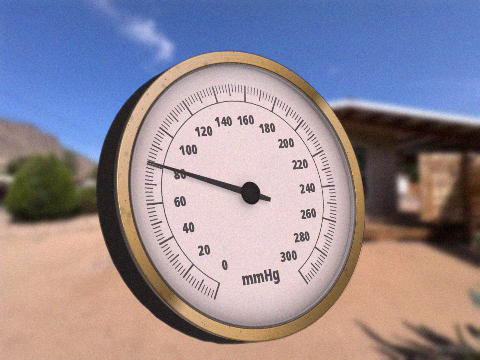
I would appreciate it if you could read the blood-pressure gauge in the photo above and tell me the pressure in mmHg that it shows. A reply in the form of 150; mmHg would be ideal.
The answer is 80; mmHg
